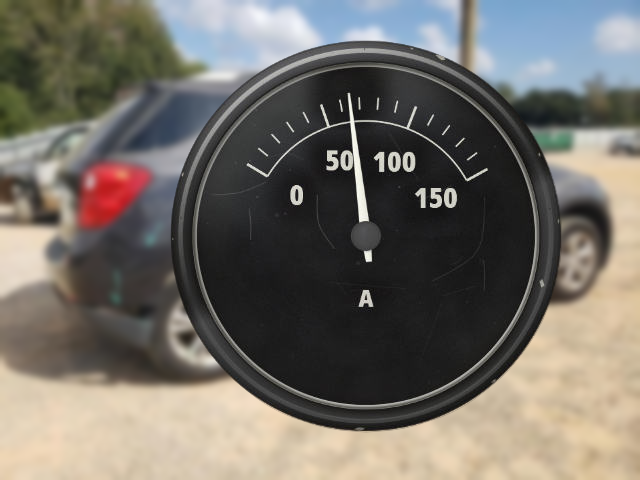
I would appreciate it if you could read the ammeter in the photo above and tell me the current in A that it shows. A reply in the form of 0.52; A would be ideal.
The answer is 65; A
